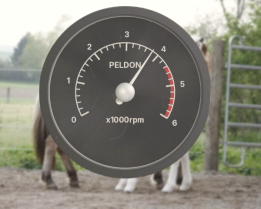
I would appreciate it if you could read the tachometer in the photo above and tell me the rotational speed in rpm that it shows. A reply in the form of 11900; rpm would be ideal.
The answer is 3800; rpm
